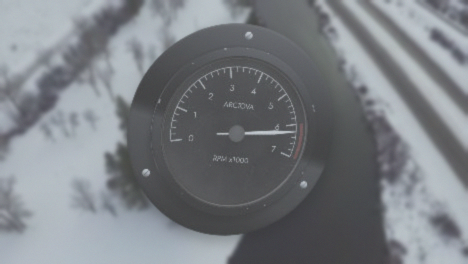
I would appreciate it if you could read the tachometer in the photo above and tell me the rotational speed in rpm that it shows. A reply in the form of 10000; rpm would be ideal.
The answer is 6200; rpm
